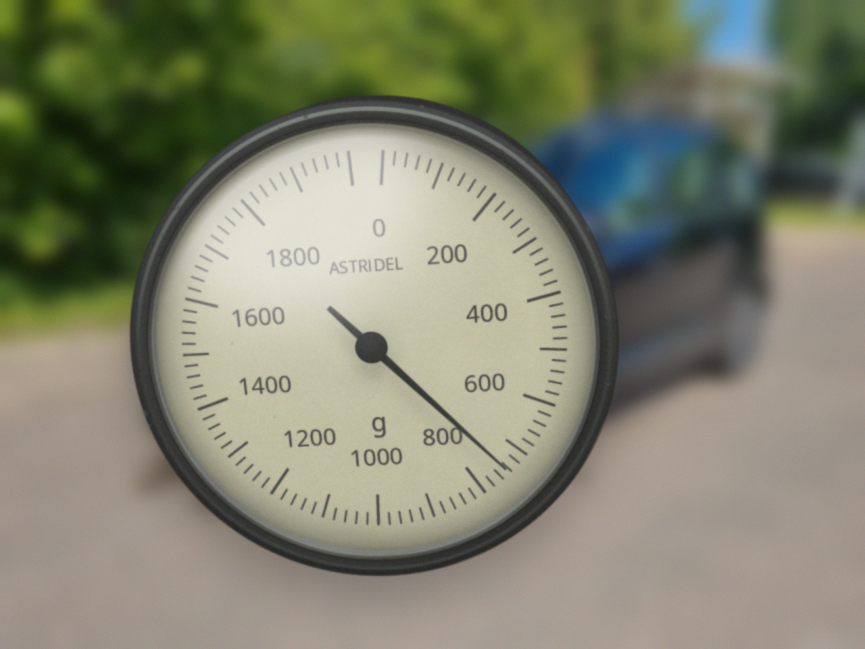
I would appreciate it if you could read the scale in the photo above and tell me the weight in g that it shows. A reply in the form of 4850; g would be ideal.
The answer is 740; g
